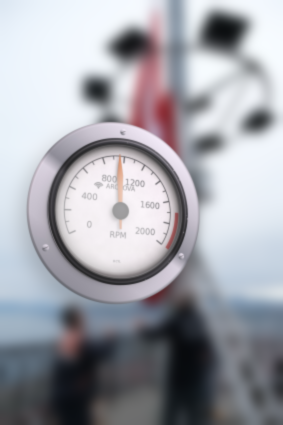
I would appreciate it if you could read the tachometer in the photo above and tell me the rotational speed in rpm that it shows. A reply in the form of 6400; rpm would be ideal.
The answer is 950; rpm
